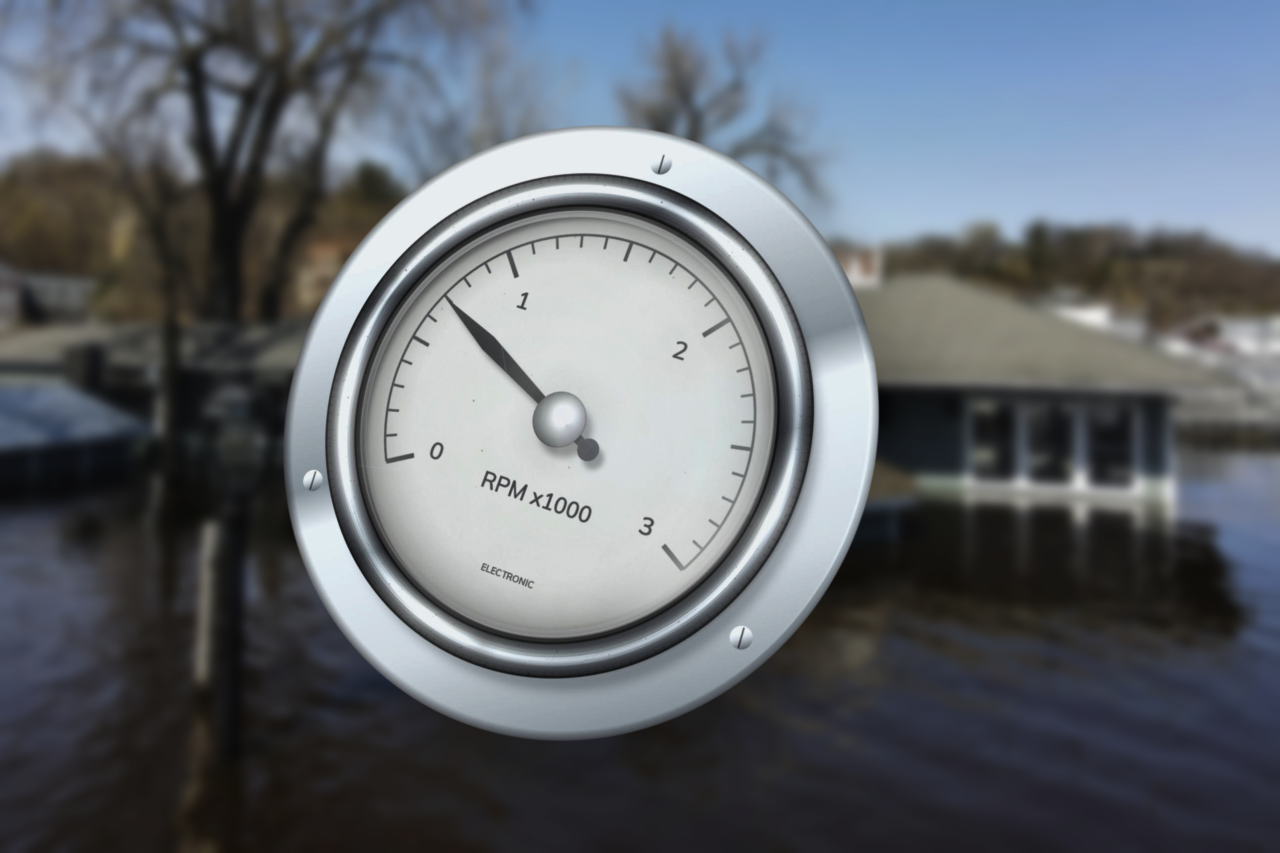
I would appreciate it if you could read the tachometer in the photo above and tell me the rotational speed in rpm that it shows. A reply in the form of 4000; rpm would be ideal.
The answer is 700; rpm
